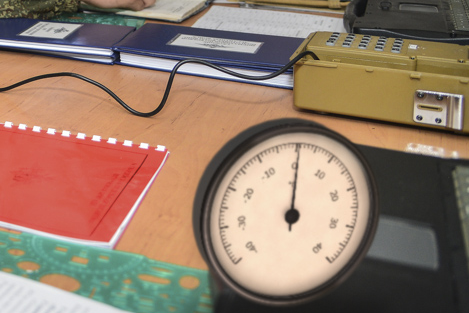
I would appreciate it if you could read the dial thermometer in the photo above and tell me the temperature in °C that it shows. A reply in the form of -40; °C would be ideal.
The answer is 0; °C
